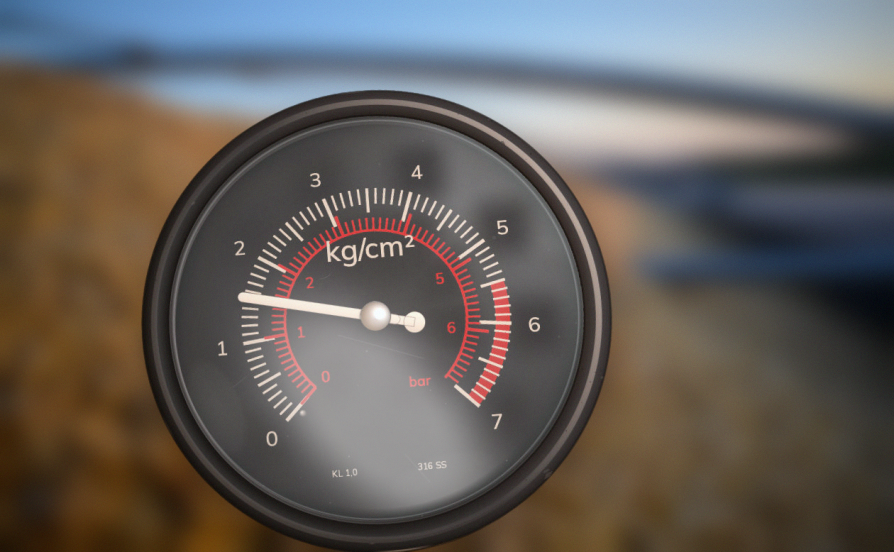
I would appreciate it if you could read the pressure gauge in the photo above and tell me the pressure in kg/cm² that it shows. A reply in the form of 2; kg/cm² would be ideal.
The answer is 1.5; kg/cm²
